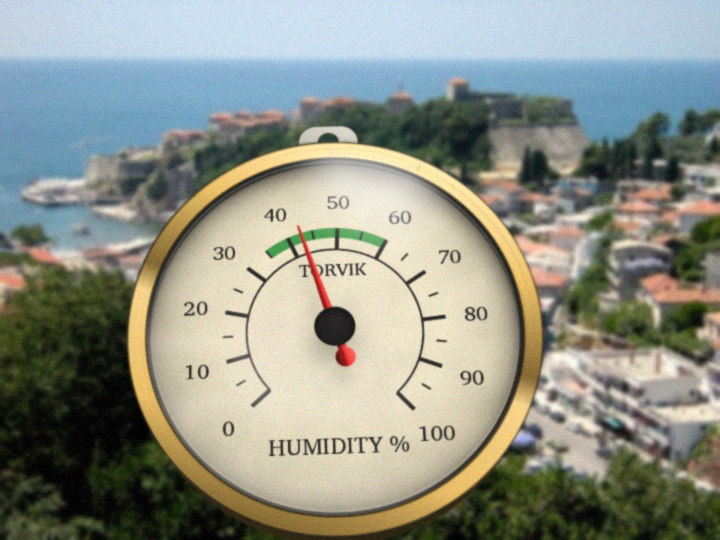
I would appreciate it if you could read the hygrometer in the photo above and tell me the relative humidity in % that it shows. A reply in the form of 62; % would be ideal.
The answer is 42.5; %
